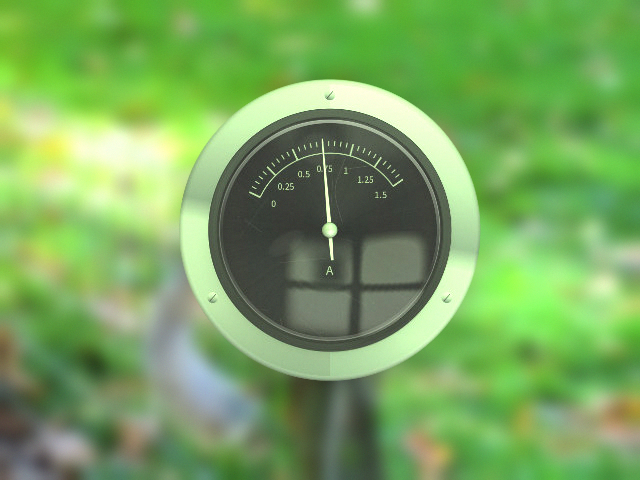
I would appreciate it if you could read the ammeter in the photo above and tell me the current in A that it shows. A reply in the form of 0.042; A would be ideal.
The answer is 0.75; A
